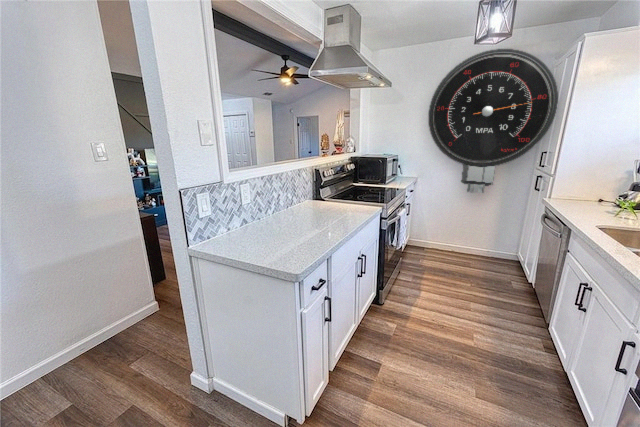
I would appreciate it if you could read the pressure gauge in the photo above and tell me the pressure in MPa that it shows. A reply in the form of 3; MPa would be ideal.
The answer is 8; MPa
